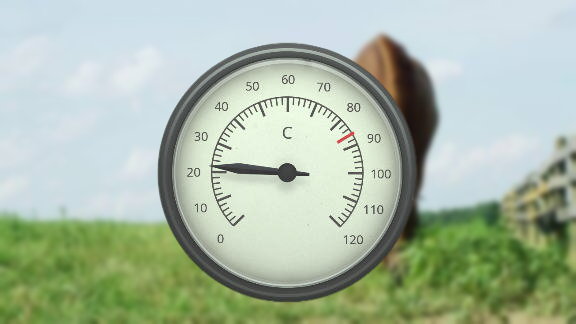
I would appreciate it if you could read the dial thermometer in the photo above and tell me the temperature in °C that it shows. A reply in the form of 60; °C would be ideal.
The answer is 22; °C
